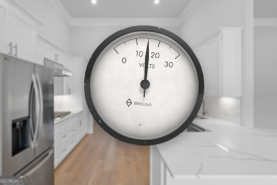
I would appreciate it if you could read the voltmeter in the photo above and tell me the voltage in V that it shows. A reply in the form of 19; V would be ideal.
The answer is 15; V
